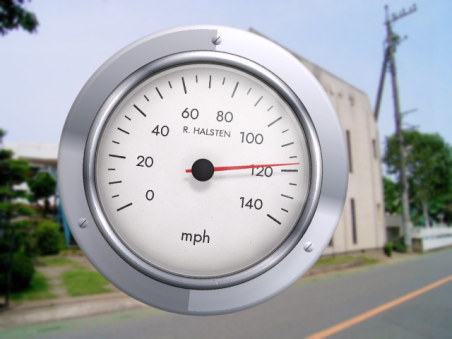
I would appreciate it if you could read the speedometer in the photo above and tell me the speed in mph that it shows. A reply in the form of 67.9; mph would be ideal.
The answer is 117.5; mph
